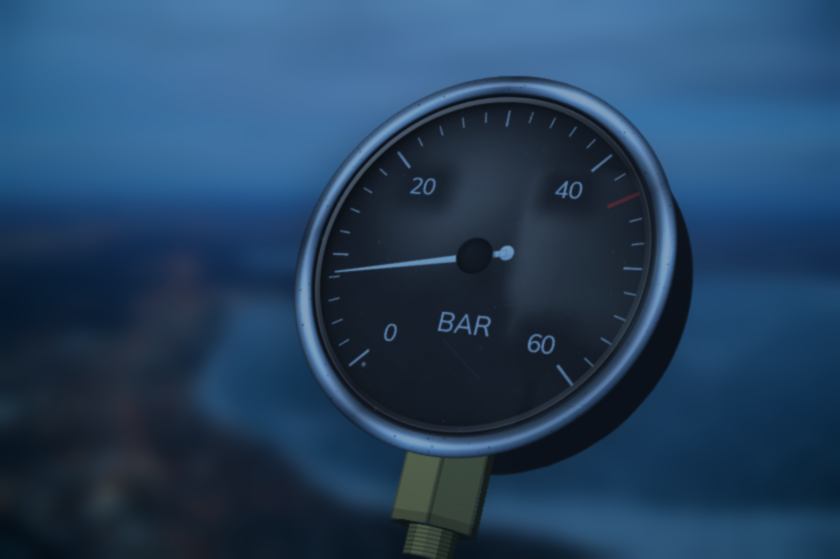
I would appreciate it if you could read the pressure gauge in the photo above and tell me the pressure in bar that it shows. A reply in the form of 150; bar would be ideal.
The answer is 8; bar
